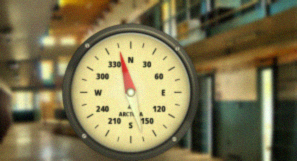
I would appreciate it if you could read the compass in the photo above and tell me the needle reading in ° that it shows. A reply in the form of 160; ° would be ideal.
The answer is 345; °
